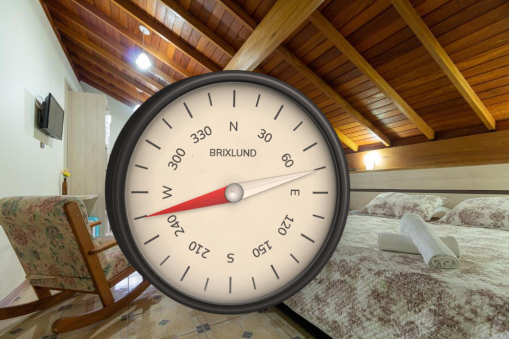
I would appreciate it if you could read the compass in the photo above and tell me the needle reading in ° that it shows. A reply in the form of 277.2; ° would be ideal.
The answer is 255; °
